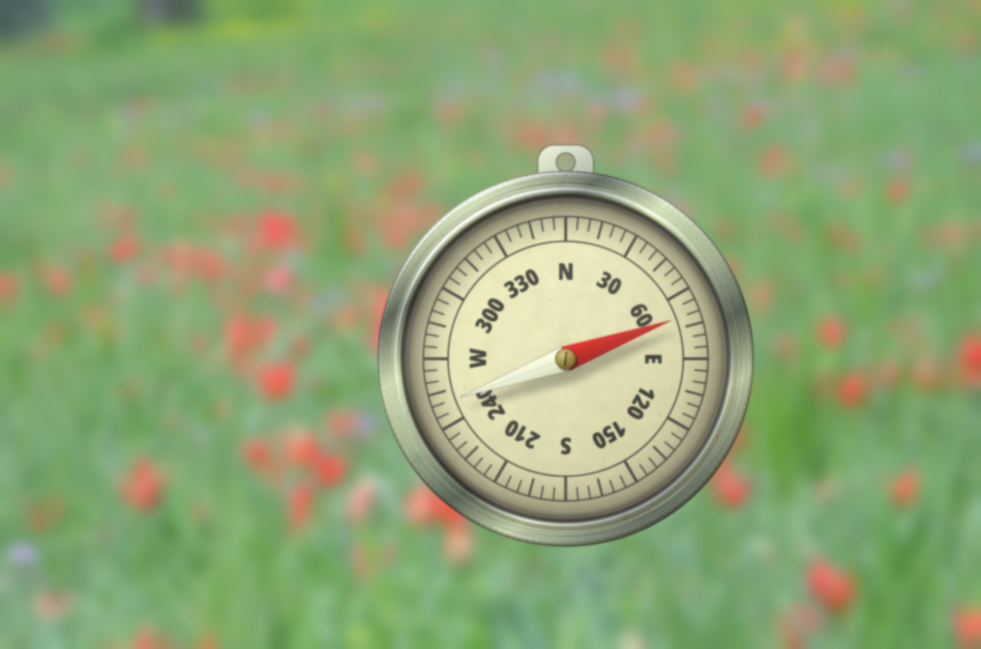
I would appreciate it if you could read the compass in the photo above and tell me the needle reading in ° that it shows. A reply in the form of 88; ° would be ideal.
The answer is 70; °
